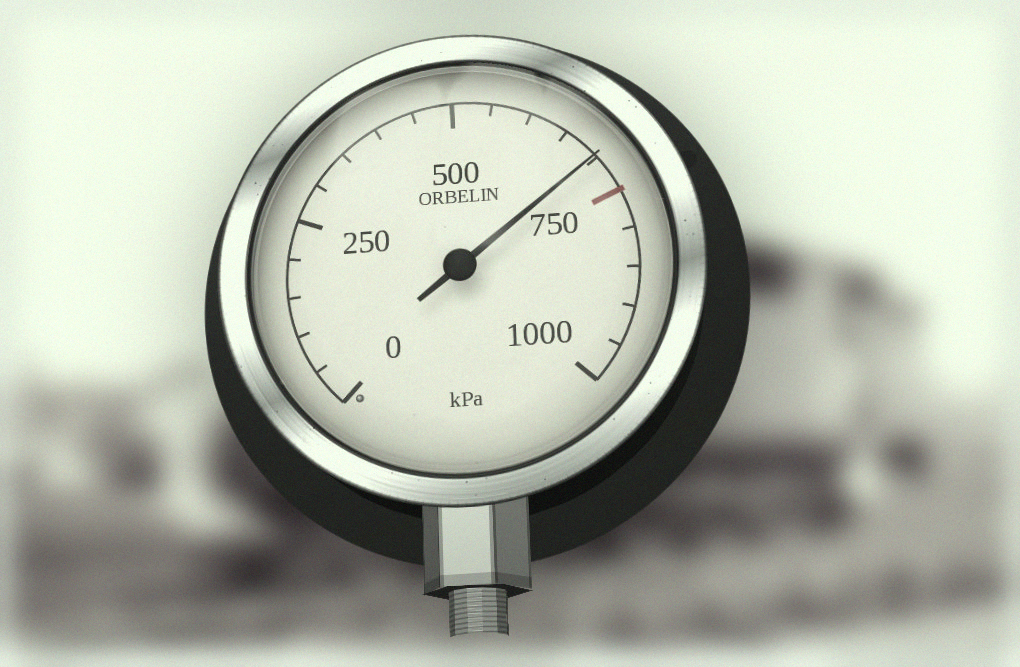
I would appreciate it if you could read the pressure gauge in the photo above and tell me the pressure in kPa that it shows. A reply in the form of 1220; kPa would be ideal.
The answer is 700; kPa
